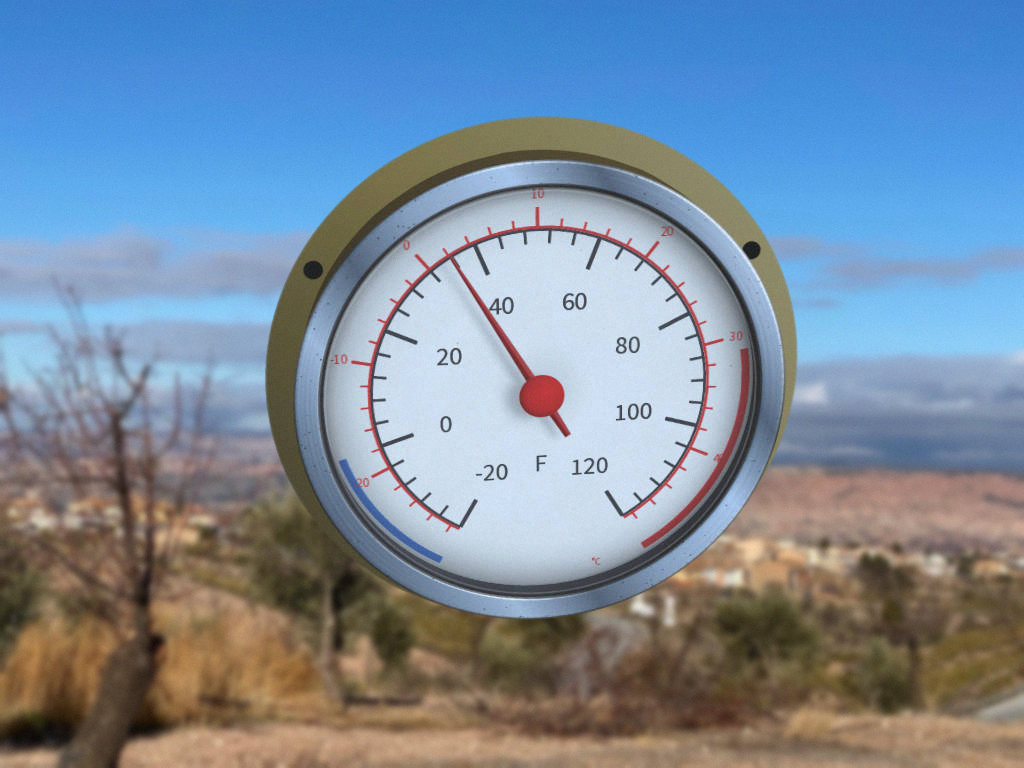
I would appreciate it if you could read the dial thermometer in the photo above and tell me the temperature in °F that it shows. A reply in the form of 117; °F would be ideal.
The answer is 36; °F
